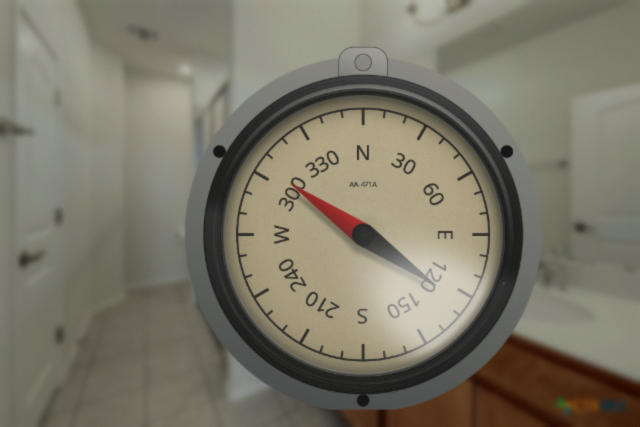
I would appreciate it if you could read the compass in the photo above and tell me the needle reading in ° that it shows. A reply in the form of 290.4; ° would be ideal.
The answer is 305; °
